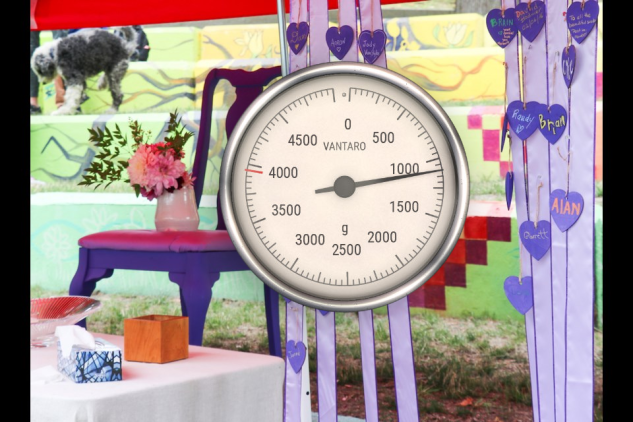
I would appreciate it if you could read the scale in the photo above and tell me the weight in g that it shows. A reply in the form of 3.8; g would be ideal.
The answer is 1100; g
